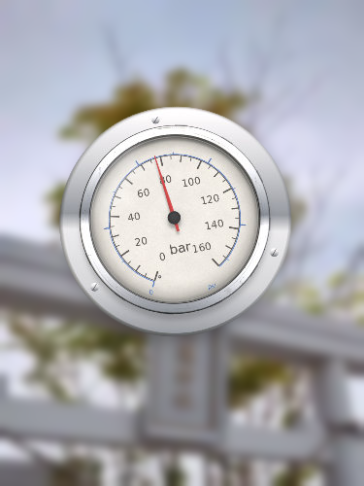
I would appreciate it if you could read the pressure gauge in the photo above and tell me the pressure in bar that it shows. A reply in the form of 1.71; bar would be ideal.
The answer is 77.5; bar
